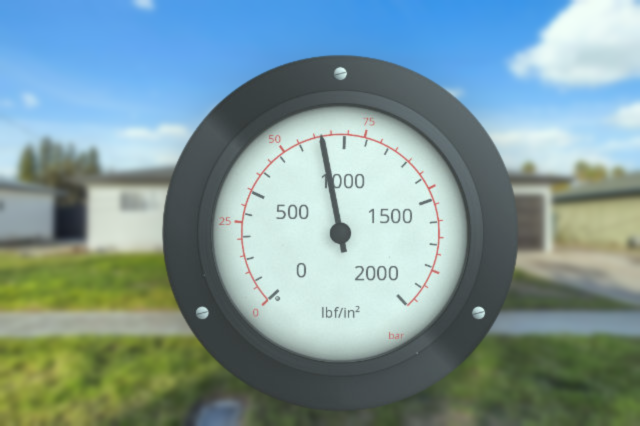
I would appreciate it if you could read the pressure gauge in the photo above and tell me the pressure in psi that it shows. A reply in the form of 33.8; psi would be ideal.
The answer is 900; psi
